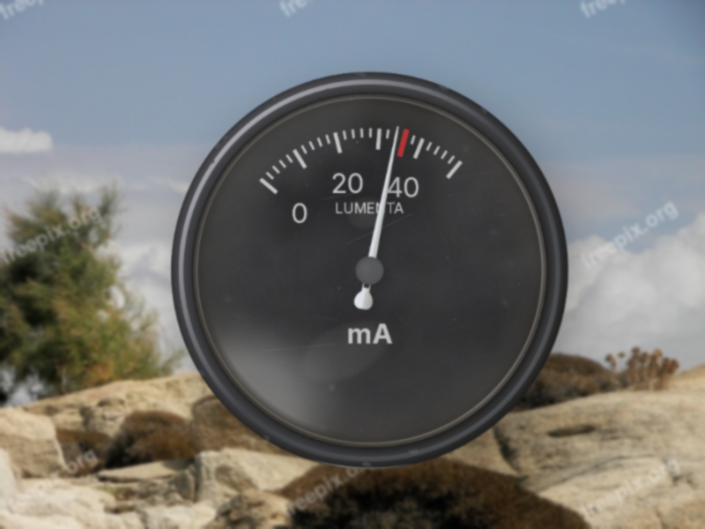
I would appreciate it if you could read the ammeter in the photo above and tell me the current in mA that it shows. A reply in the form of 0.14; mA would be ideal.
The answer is 34; mA
